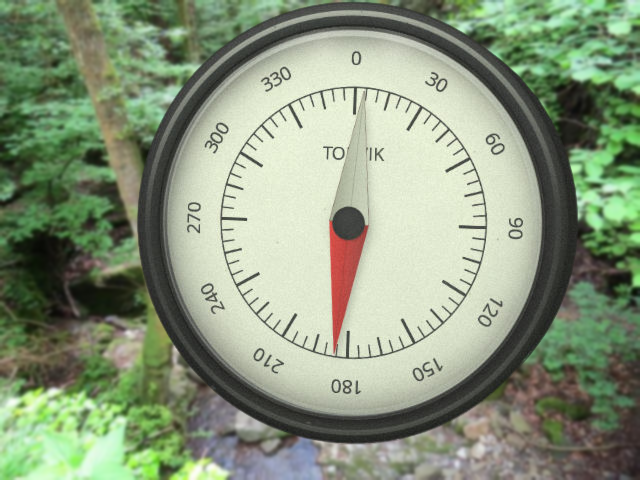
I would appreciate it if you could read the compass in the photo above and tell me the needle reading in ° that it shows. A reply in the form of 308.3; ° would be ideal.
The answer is 185; °
